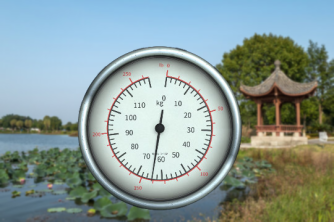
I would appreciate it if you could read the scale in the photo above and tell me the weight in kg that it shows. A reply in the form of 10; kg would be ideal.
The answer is 64; kg
